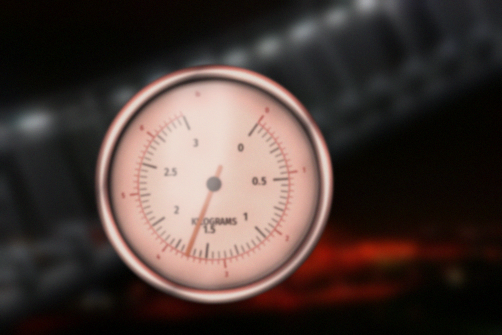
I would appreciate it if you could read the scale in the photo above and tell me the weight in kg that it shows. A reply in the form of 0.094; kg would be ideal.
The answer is 1.65; kg
